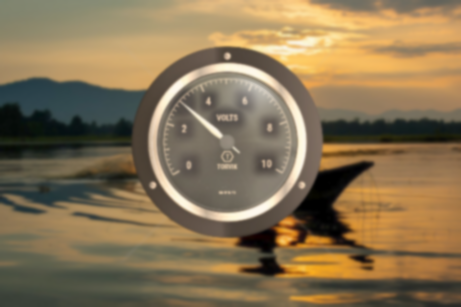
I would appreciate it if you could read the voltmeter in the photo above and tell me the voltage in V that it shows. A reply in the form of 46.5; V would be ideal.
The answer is 3; V
